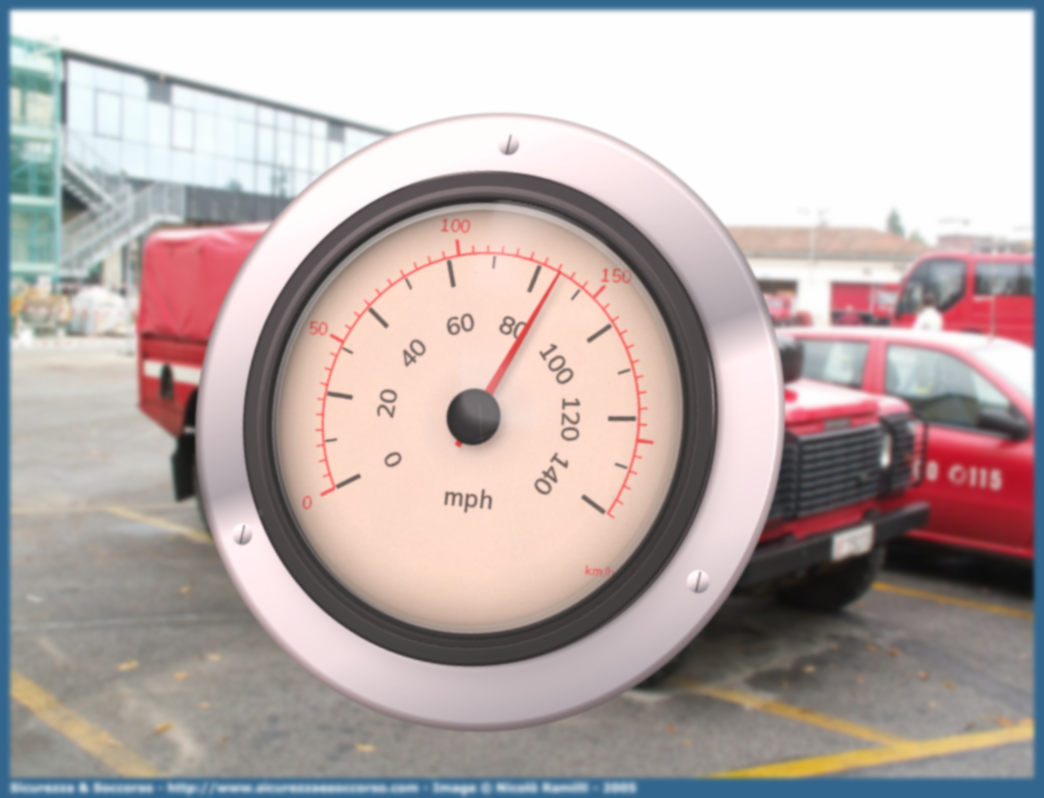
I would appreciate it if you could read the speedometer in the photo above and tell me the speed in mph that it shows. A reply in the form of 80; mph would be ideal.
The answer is 85; mph
